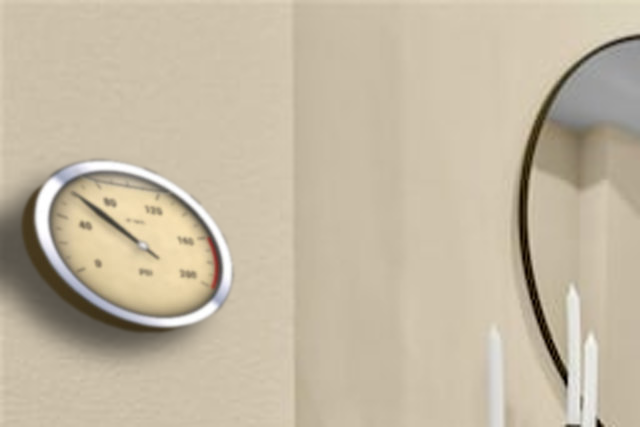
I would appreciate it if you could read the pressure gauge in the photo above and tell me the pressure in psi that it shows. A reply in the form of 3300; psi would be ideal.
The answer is 60; psi
